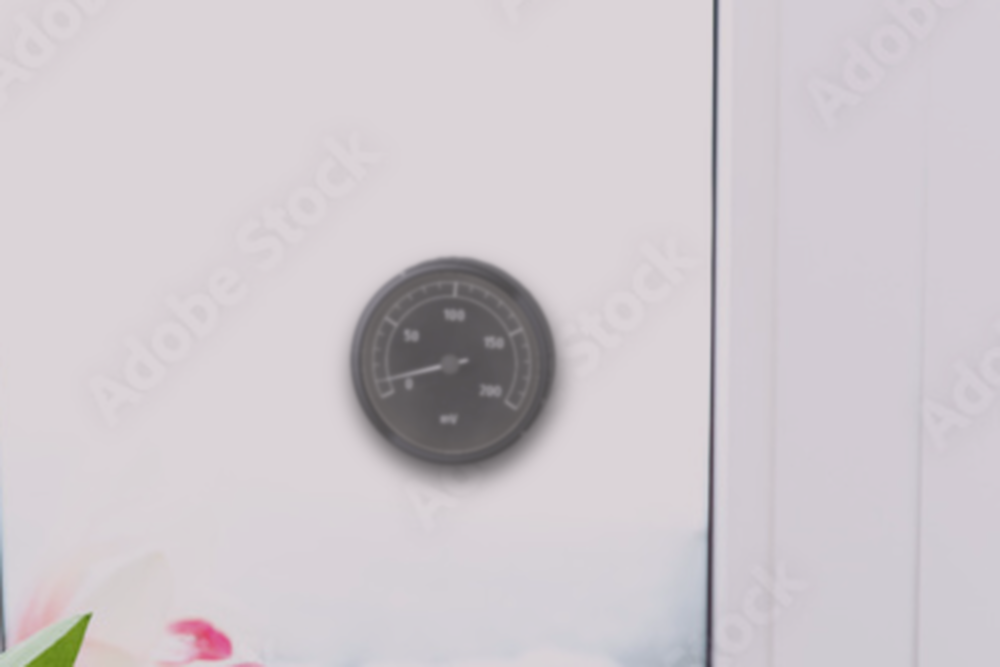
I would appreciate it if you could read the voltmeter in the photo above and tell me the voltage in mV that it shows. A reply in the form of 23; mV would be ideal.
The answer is 10; mV
